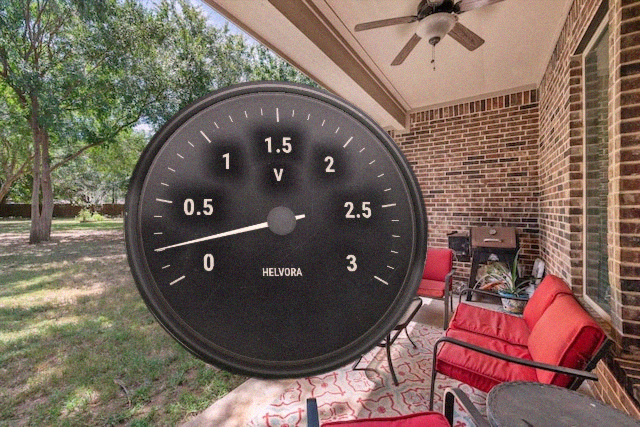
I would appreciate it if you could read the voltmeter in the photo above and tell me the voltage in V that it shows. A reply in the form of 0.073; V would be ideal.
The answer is 0.2; V
